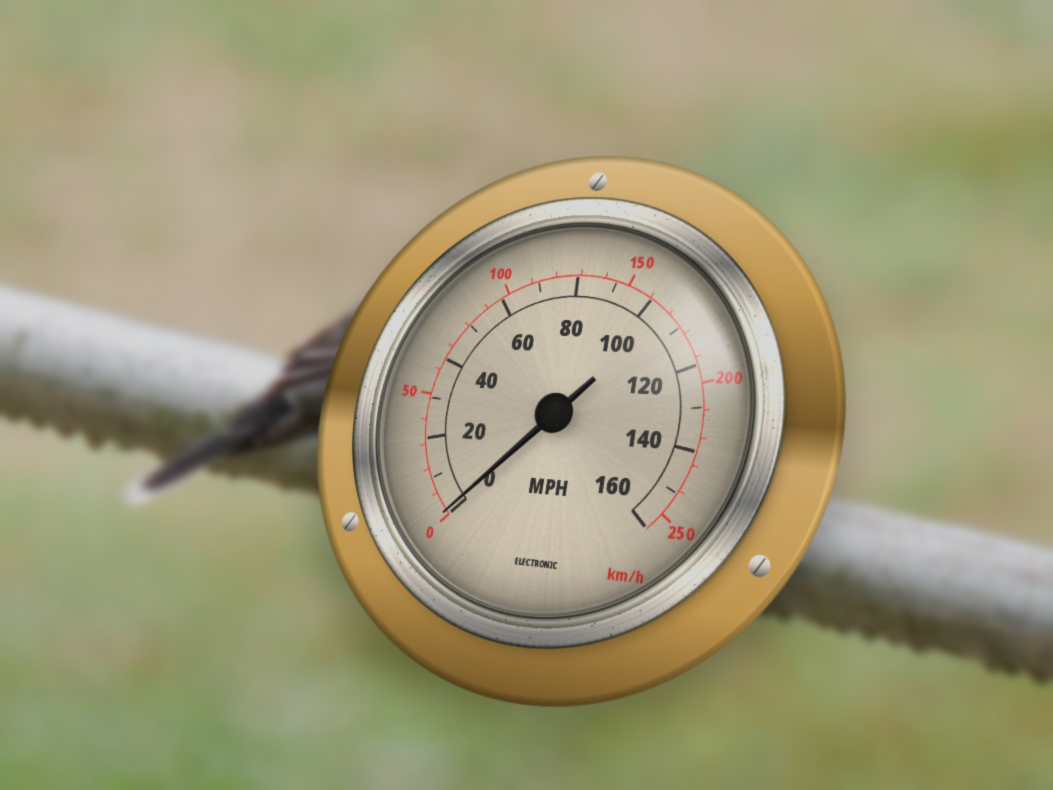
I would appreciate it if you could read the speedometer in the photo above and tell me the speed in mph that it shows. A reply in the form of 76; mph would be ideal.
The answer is 0; mph
